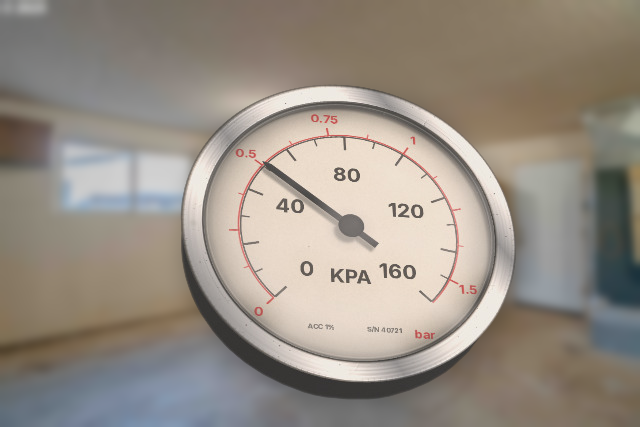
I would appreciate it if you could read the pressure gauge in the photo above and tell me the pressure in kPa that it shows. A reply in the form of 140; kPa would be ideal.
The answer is 50; kPa
